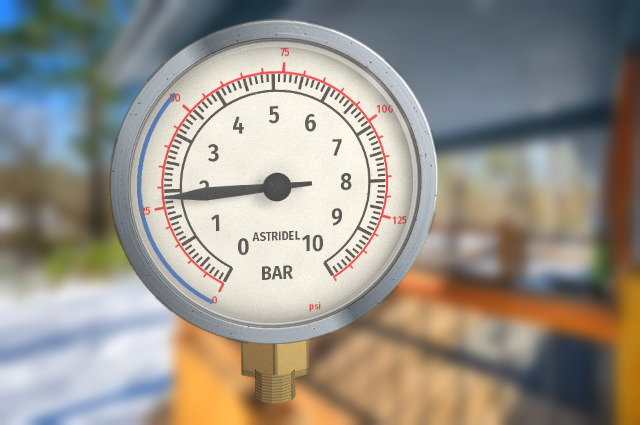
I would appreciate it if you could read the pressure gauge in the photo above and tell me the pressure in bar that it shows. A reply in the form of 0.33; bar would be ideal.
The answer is 1.9; bar
